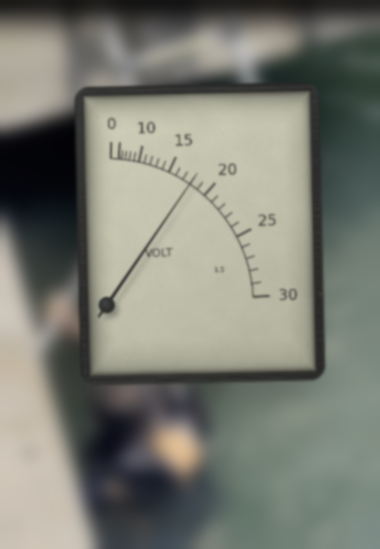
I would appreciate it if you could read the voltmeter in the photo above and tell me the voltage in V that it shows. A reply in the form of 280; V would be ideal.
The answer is 18; V
